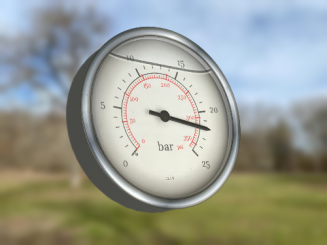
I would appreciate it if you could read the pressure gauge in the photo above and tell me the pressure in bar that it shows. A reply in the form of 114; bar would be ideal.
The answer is 22; bar
